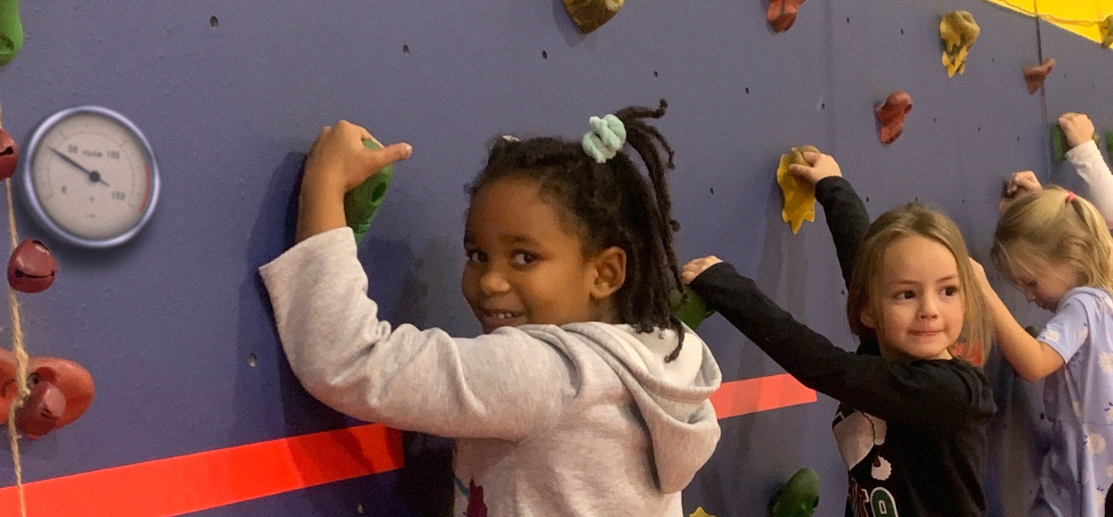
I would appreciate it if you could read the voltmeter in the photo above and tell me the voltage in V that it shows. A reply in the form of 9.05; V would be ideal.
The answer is 35; V
